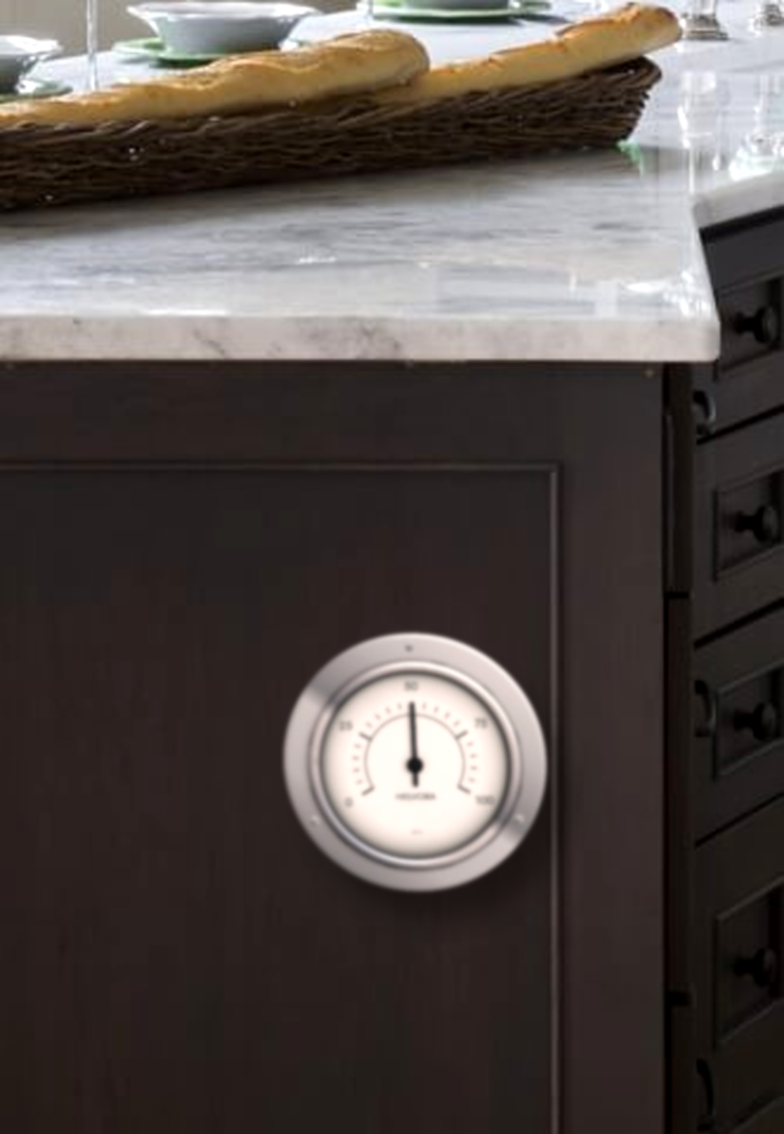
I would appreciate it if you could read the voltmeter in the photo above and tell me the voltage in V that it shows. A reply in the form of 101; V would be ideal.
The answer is 50; V
